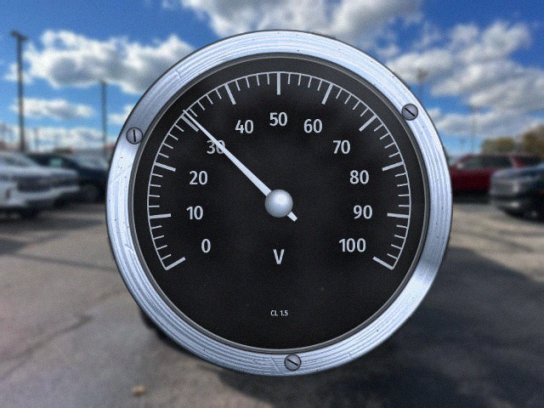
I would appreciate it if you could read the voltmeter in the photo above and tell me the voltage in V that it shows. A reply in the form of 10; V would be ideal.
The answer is 31; V
